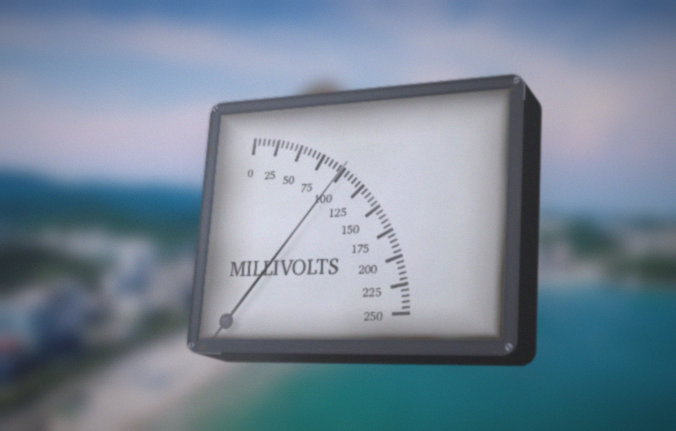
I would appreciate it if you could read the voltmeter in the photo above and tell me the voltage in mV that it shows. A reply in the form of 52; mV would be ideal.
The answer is 100; mV
